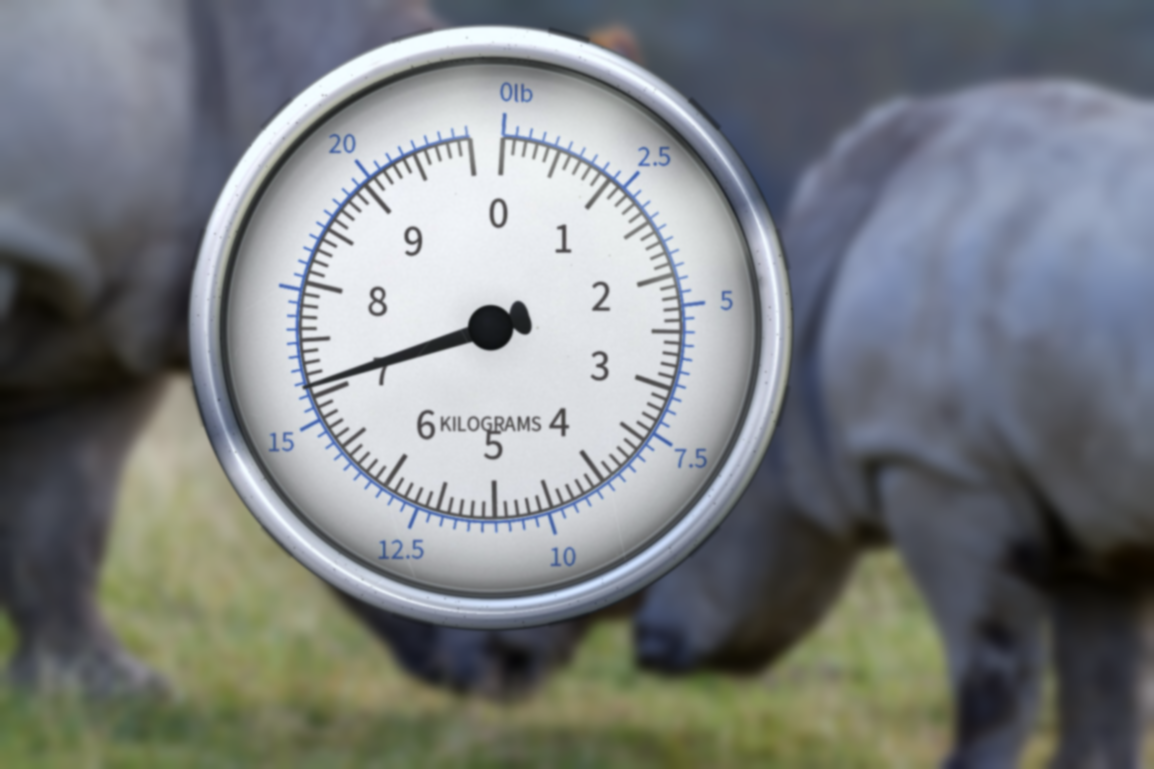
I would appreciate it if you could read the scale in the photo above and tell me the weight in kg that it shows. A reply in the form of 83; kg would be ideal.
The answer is 7.1; kg
